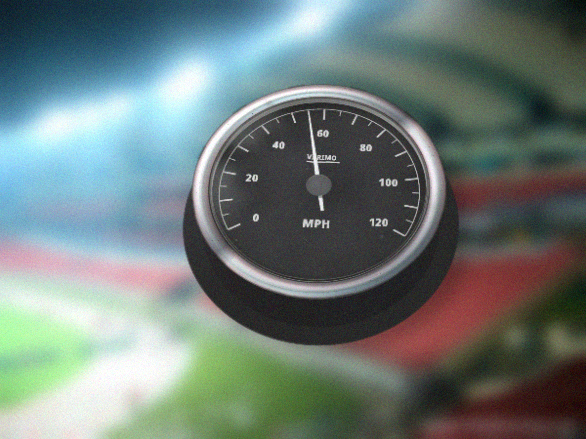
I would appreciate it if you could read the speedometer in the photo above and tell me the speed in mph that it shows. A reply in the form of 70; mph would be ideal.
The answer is 55; mph
